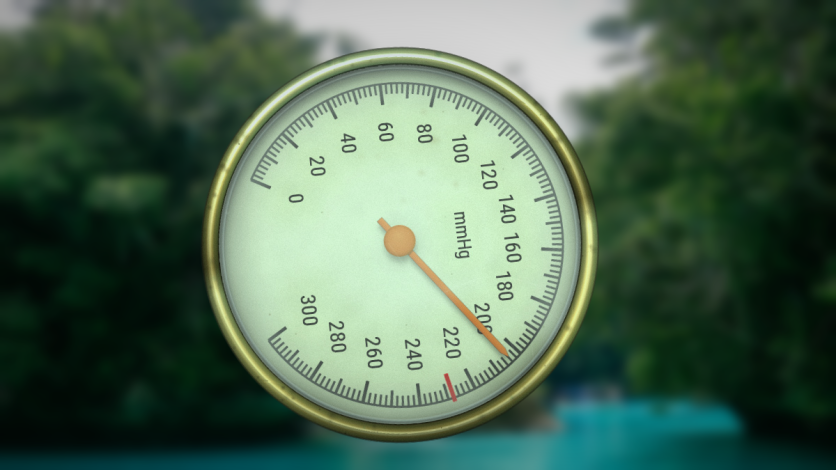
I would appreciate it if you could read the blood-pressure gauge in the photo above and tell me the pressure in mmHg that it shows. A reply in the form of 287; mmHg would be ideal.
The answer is 204; mmHg
